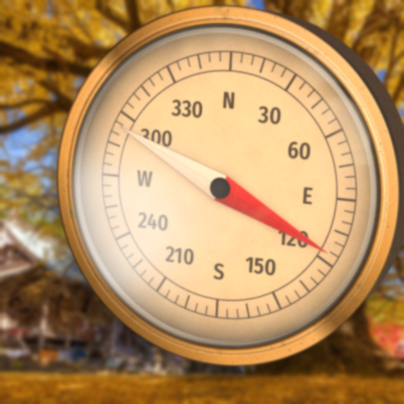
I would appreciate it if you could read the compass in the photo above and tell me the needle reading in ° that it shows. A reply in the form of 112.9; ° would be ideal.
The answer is 115; °
